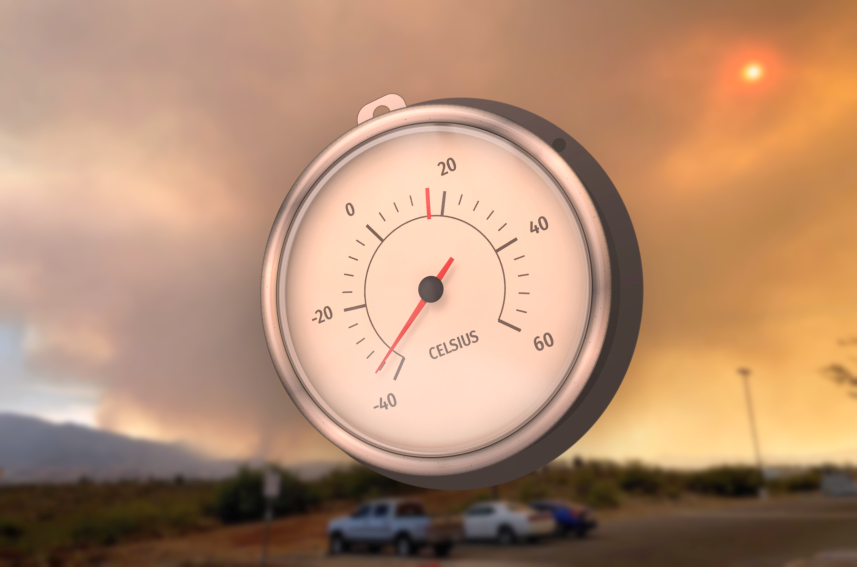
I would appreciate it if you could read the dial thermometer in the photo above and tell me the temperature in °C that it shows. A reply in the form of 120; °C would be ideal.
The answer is -36; °C
